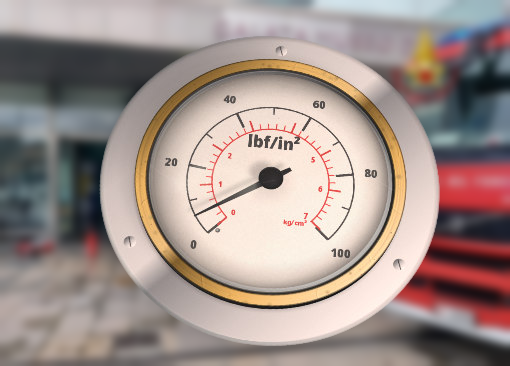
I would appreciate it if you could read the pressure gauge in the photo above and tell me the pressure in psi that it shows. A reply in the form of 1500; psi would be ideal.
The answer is 5; psi
